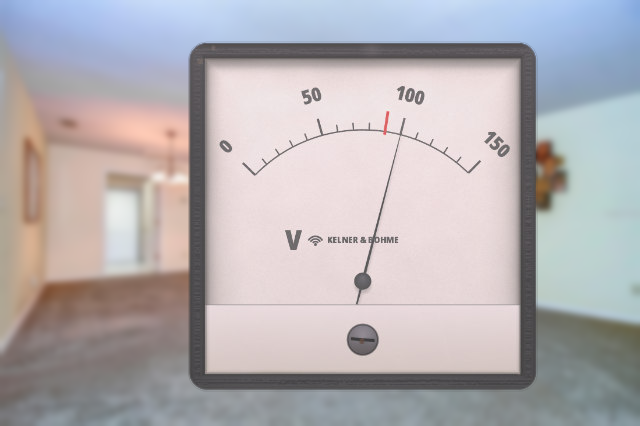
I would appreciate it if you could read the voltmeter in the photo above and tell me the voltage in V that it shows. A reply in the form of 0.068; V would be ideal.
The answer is 100; V
